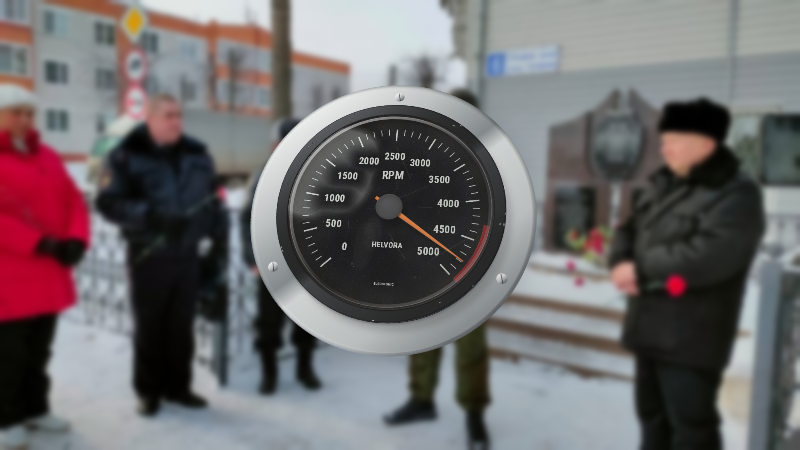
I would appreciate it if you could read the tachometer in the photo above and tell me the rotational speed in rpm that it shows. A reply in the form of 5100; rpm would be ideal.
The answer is 4800; rpm
